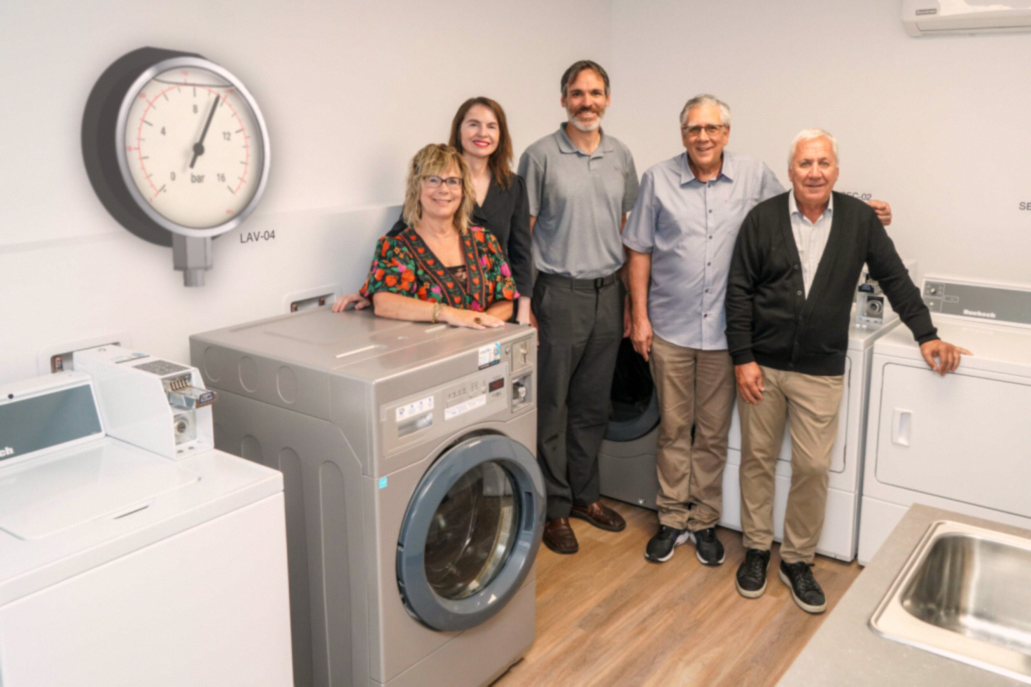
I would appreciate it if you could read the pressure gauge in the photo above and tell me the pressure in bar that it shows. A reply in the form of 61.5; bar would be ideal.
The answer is 9.5; bar
